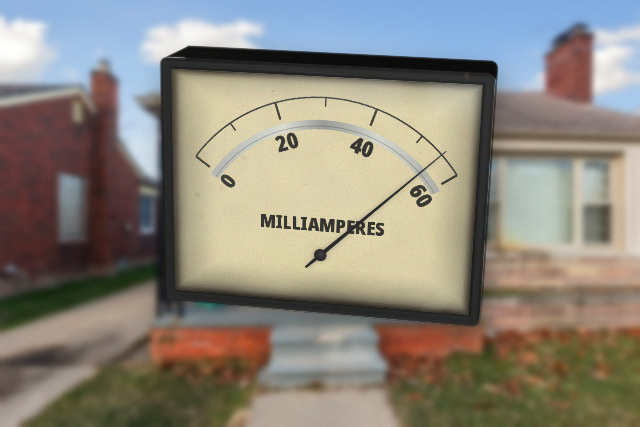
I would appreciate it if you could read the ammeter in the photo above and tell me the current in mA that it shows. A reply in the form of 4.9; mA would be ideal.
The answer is 55; mA
